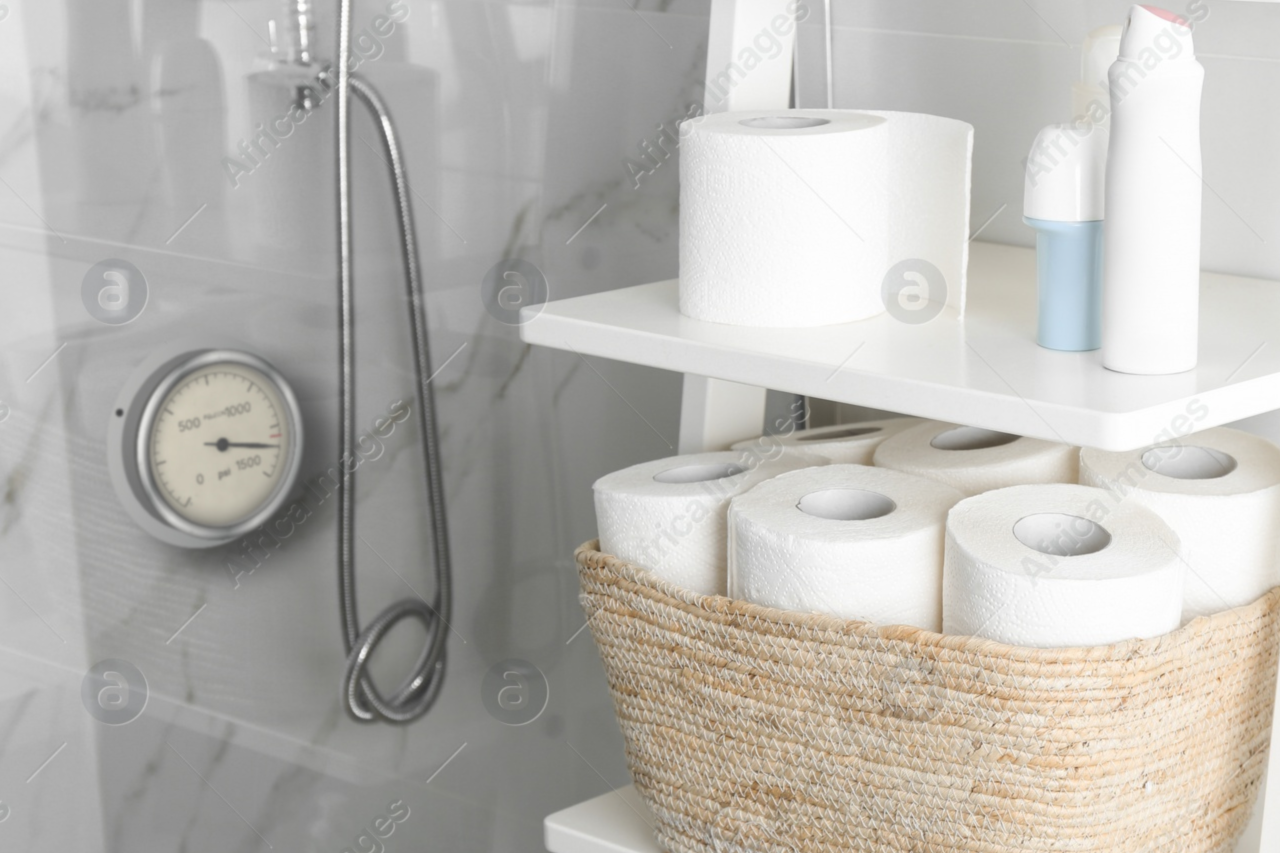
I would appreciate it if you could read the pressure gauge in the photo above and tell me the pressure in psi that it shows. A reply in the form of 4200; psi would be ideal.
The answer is 1350; psi
